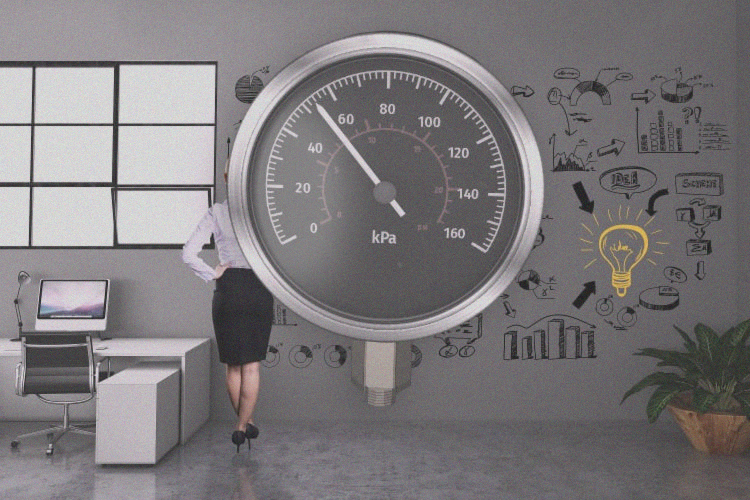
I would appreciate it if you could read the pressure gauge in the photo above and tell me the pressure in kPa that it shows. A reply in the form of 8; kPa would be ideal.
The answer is 54; kPa
